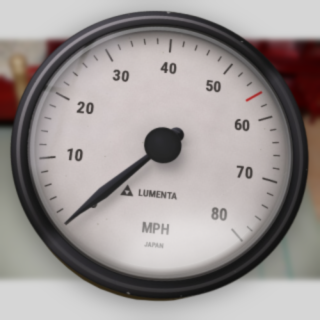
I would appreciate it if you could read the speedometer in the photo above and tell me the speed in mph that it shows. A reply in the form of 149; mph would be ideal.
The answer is 0; mph
